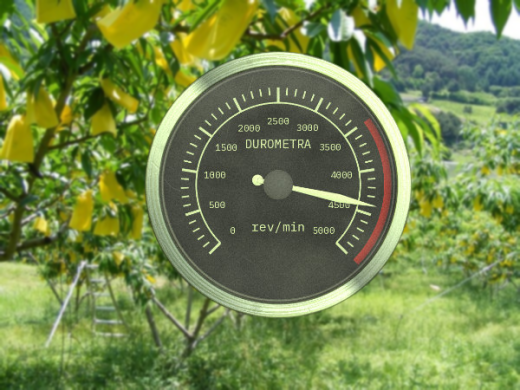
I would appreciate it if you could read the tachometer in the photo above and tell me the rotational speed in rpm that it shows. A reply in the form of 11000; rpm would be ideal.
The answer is 4400; rpm
